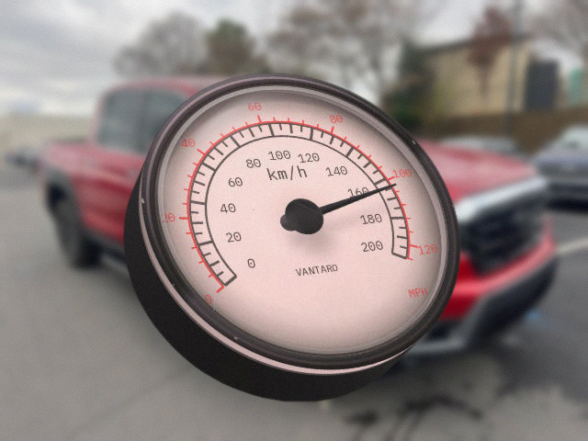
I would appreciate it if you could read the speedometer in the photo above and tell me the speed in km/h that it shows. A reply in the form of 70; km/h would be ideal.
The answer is 165; km/h
